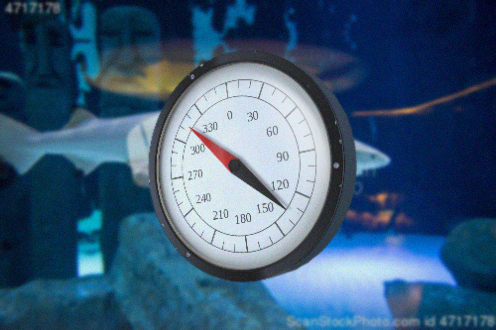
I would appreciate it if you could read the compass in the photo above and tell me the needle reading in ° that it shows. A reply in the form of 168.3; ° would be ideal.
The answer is 315; °
